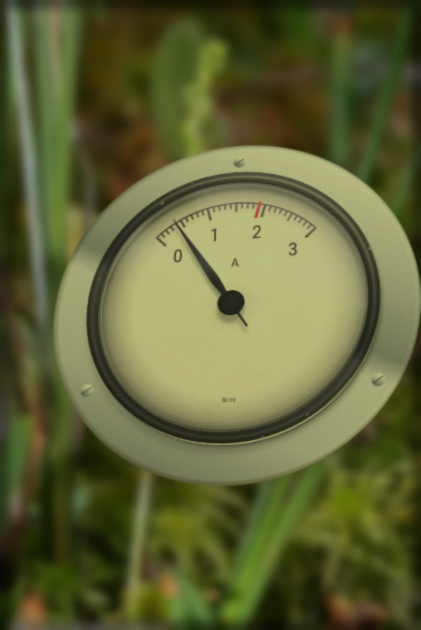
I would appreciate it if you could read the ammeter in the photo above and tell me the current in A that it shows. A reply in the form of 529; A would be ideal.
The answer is 0.4; A
